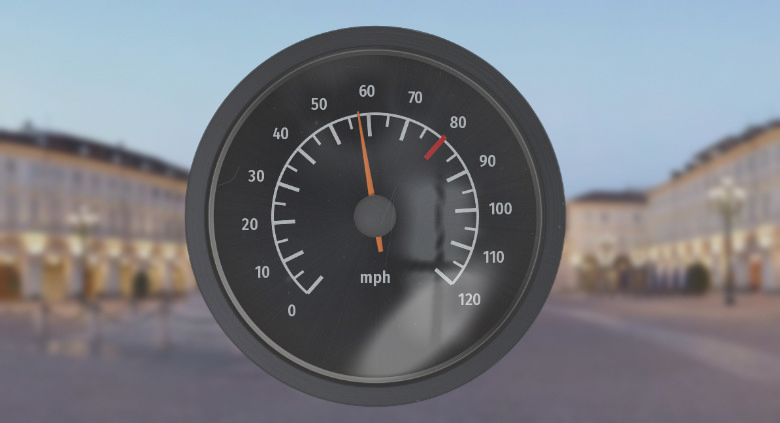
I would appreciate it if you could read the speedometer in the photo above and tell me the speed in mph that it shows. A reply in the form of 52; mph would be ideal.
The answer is 57.5; mph
